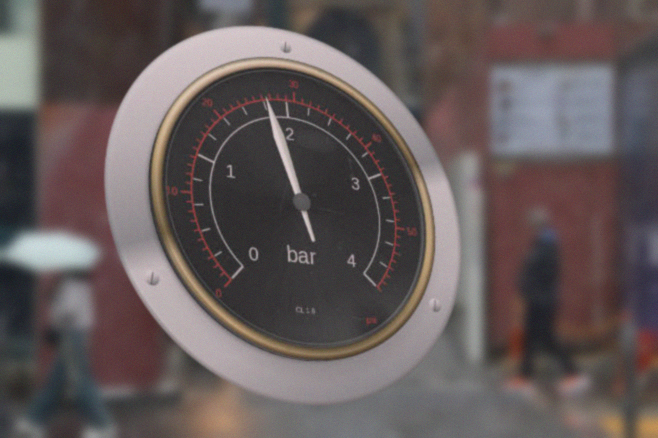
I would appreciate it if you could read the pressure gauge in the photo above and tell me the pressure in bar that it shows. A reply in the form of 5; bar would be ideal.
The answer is 1.8; bar
